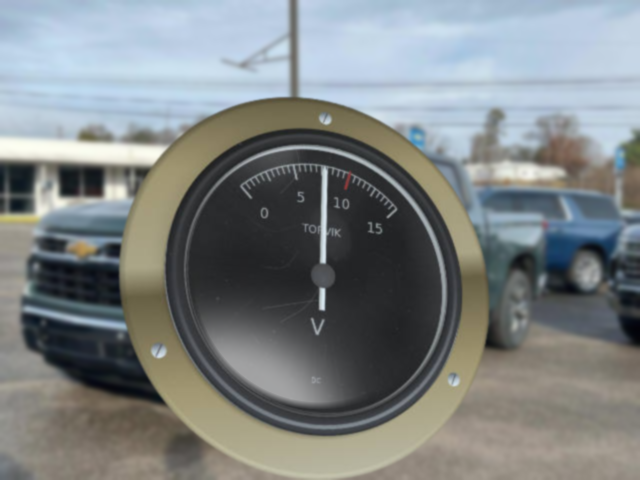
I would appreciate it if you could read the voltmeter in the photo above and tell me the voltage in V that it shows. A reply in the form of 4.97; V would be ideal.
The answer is 7.5; V
